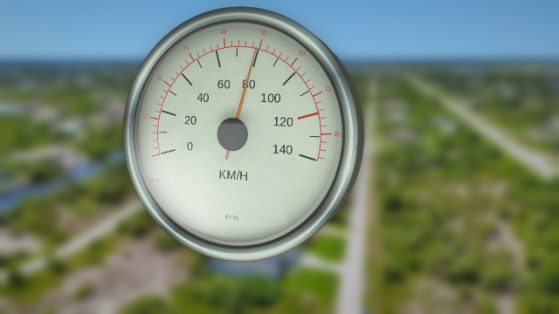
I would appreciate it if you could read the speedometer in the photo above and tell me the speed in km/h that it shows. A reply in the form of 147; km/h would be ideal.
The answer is 80; km/h
